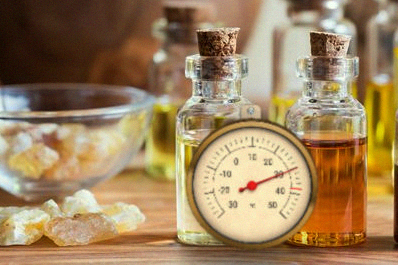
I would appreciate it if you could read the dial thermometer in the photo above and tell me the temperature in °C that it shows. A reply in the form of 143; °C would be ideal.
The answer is 30; °C
